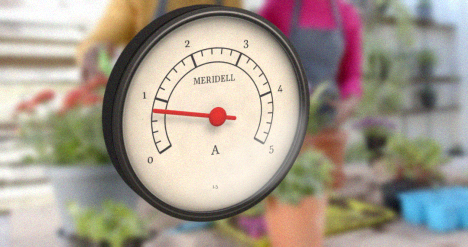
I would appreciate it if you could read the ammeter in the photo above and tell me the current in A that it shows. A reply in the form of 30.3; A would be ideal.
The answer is 0.8; A
